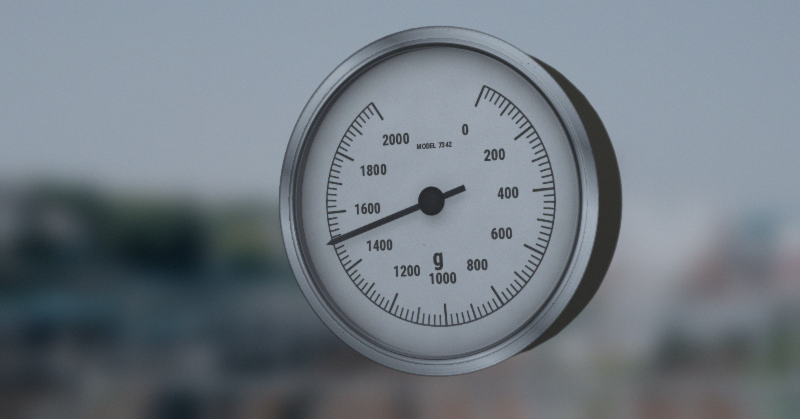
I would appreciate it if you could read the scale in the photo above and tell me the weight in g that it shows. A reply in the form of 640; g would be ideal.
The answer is 1500; g
